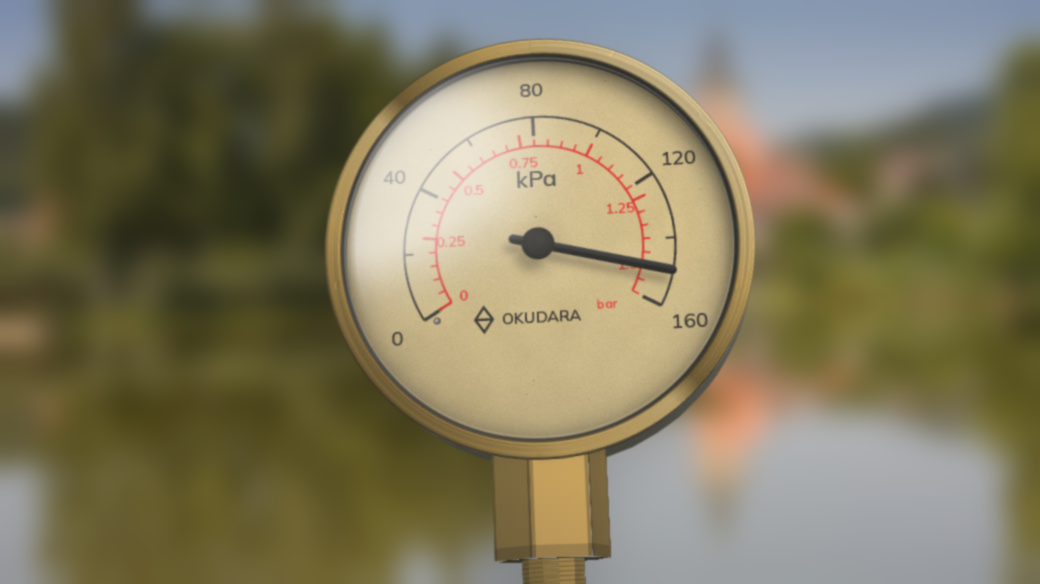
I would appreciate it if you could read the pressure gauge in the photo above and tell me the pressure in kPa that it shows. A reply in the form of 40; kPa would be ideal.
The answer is 150; kPa
